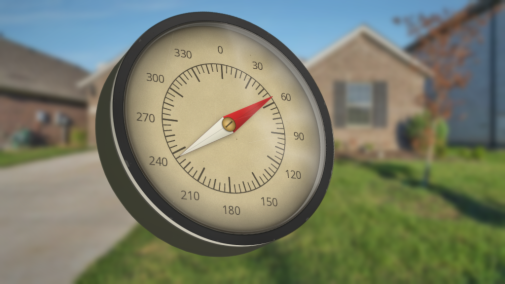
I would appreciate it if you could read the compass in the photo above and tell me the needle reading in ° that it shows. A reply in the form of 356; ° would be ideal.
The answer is 55; °
